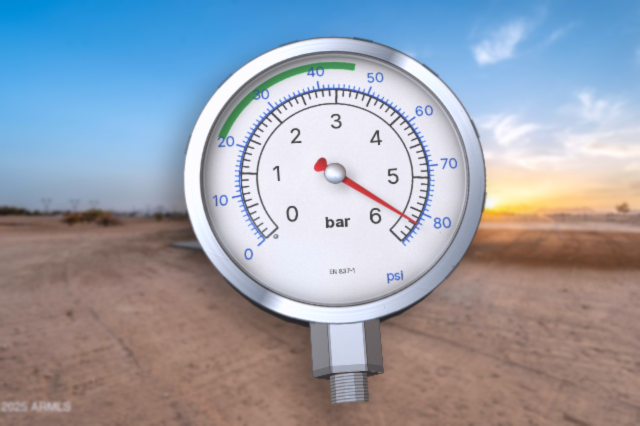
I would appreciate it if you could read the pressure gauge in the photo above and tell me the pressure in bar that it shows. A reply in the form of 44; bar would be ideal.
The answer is 5.7; bar
